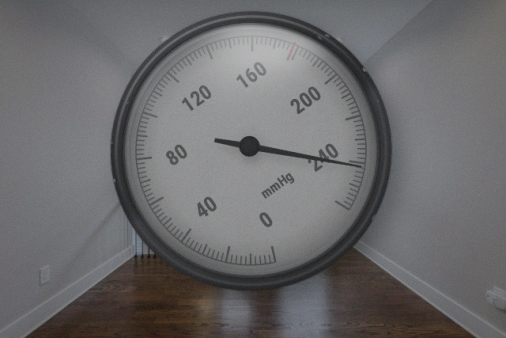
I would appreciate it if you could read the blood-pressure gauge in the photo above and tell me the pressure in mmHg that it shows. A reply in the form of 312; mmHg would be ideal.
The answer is 242; mmHg
